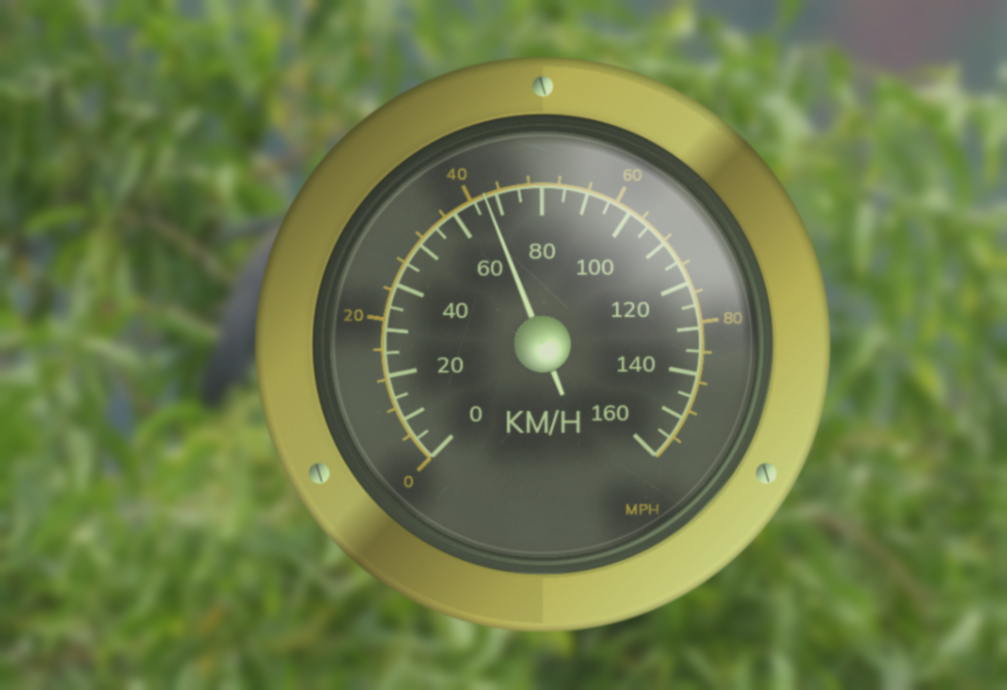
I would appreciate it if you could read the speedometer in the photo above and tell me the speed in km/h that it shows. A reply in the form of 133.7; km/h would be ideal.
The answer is 67.5; km/h
